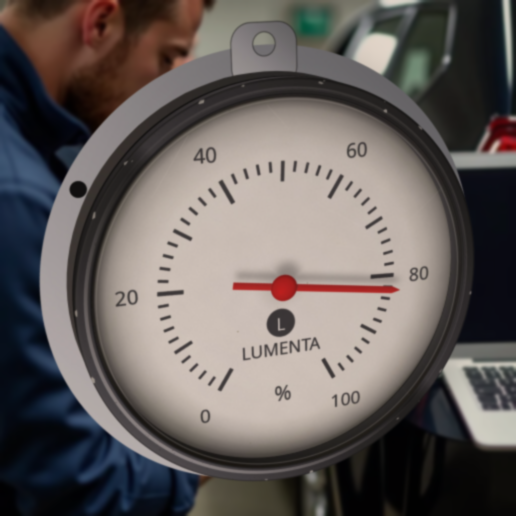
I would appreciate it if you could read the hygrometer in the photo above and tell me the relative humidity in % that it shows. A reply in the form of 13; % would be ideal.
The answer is 82; %
